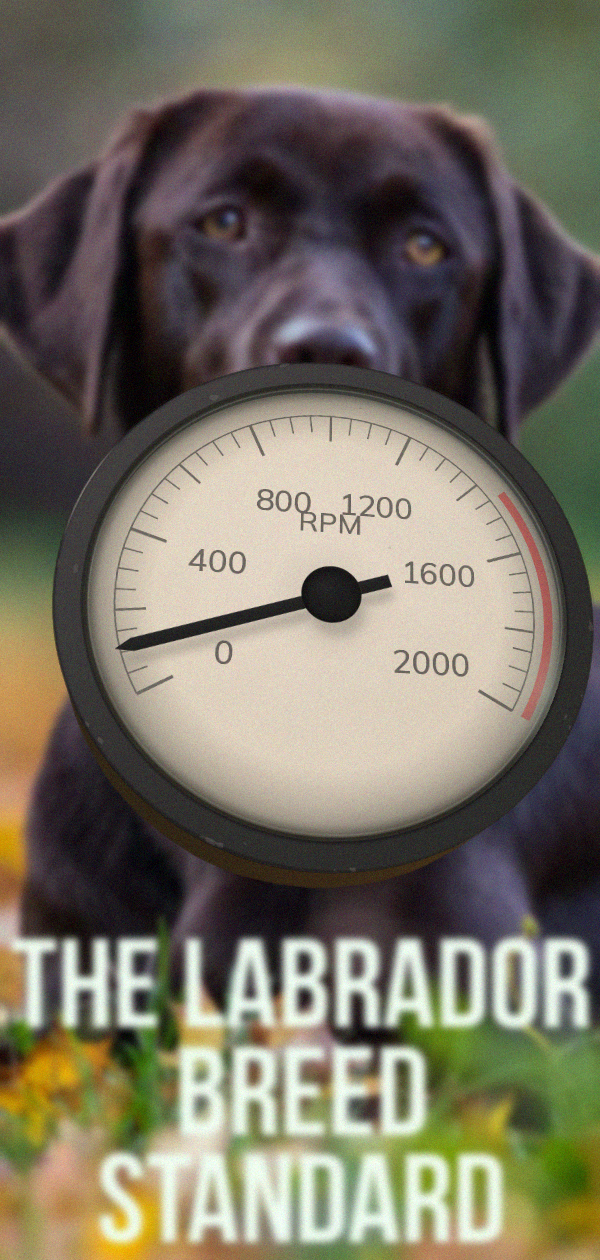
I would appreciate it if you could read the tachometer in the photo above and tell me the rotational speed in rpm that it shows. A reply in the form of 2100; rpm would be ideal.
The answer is 100; rpm
